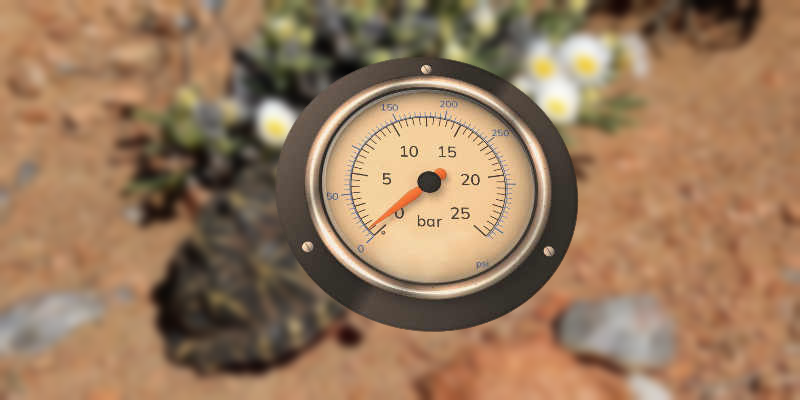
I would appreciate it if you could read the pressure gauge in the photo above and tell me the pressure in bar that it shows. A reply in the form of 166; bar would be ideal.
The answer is 0.5; bar
